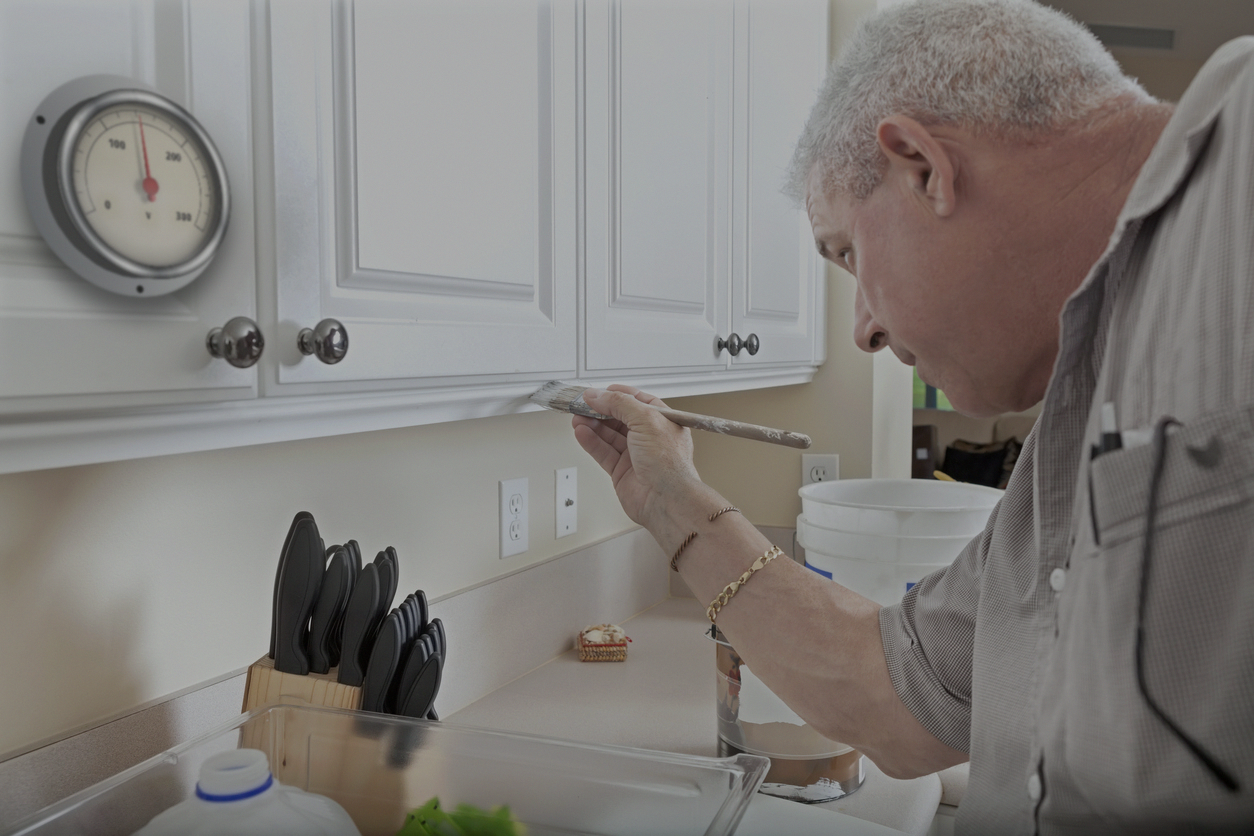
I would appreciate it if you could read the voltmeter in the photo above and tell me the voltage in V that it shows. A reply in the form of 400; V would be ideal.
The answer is 140; V
